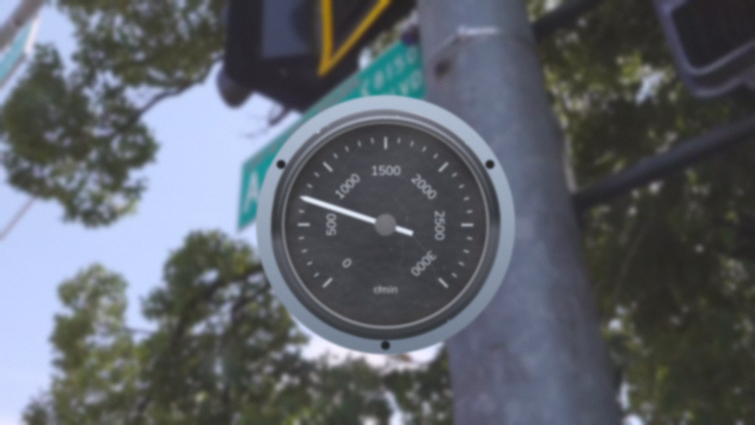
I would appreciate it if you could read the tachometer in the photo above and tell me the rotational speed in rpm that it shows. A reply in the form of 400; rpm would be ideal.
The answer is 700; rpm
